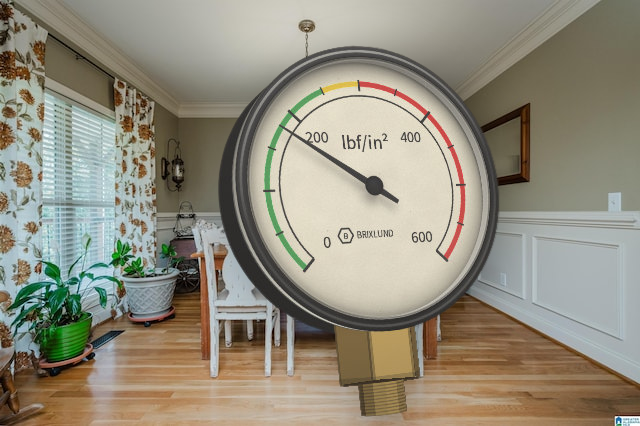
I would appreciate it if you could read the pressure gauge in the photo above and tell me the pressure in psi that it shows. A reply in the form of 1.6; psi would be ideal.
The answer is 175; psi
